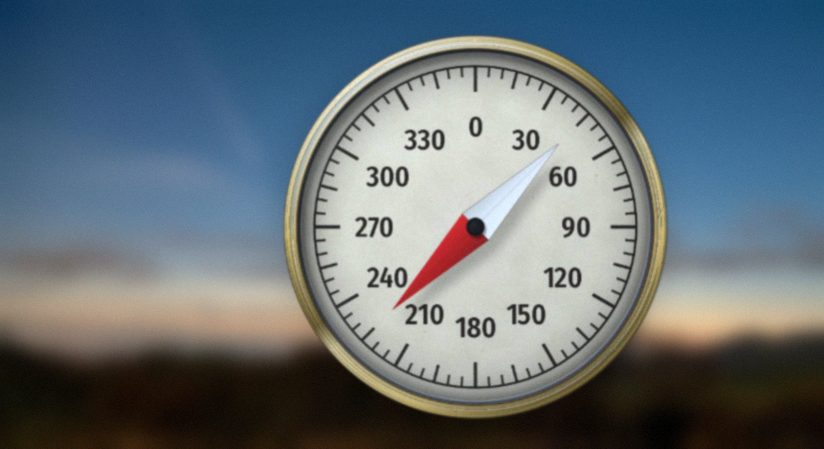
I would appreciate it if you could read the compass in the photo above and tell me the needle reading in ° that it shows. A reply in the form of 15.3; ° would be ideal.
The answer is 225; °
